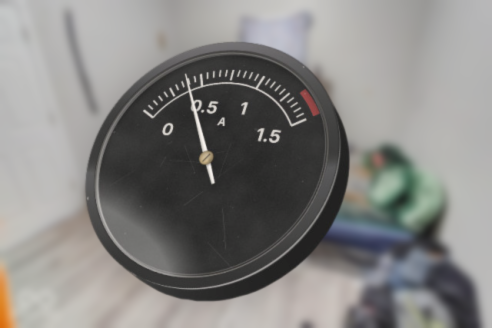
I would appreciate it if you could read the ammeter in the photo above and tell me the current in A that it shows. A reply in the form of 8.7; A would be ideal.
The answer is 0.4; A
